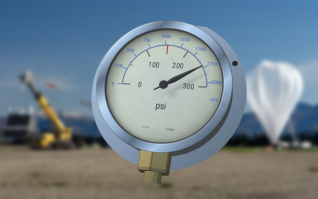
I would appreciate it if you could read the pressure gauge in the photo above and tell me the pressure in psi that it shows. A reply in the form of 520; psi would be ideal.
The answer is 250; psi
